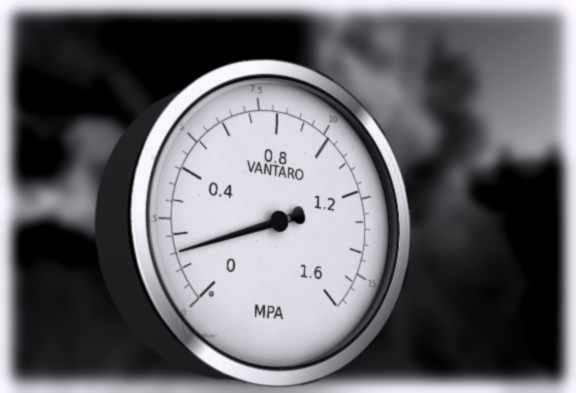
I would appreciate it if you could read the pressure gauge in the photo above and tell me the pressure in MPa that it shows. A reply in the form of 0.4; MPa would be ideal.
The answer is 0.15; MPa
